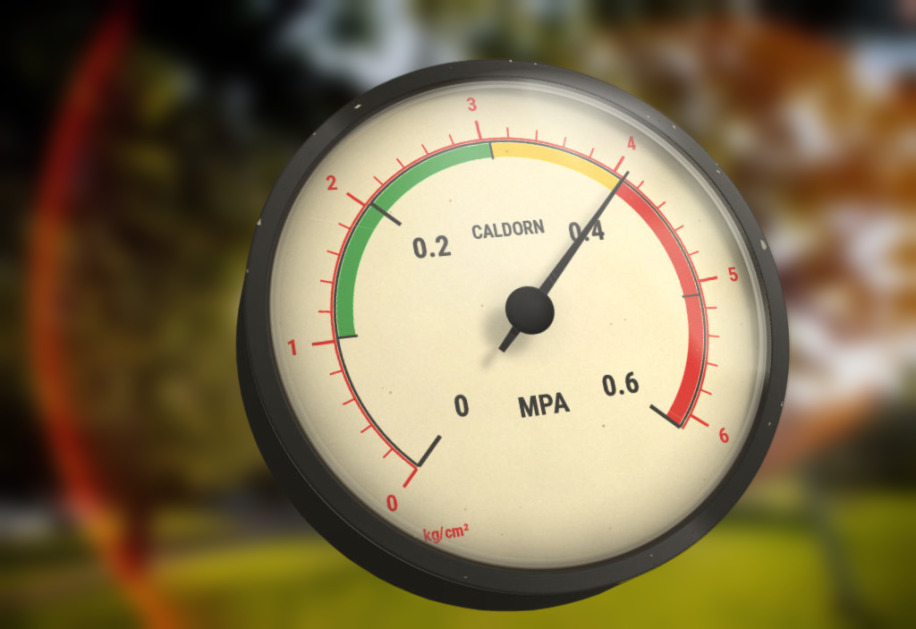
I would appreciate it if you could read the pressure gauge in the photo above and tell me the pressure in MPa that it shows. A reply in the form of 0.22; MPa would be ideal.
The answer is 0.4; MPa
